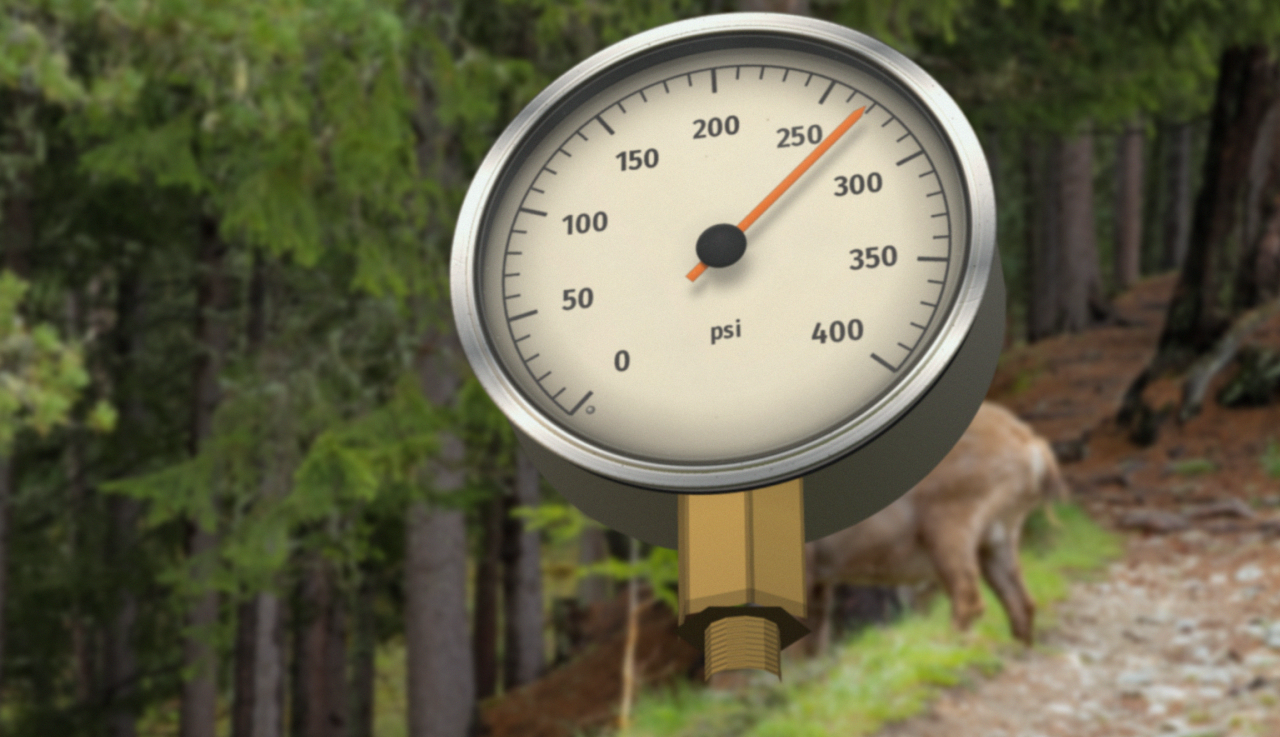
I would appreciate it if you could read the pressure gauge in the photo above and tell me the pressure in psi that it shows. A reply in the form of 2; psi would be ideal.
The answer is 270; psi
